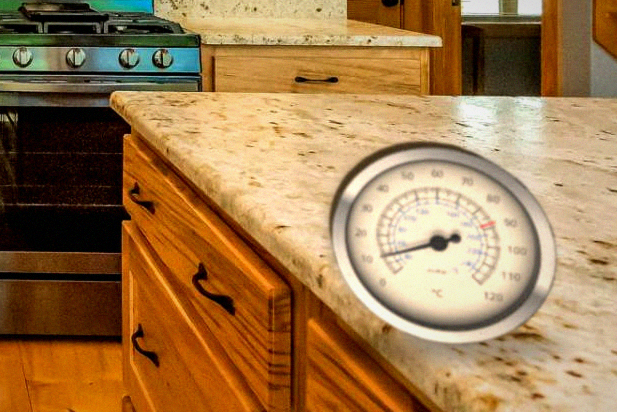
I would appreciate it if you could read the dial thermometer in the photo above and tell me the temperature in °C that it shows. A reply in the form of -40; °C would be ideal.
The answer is 10; °C
